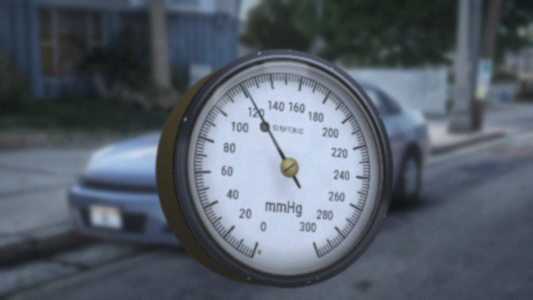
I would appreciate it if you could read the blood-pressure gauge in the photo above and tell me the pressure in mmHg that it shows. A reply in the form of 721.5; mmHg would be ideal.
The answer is 120; mmHg
